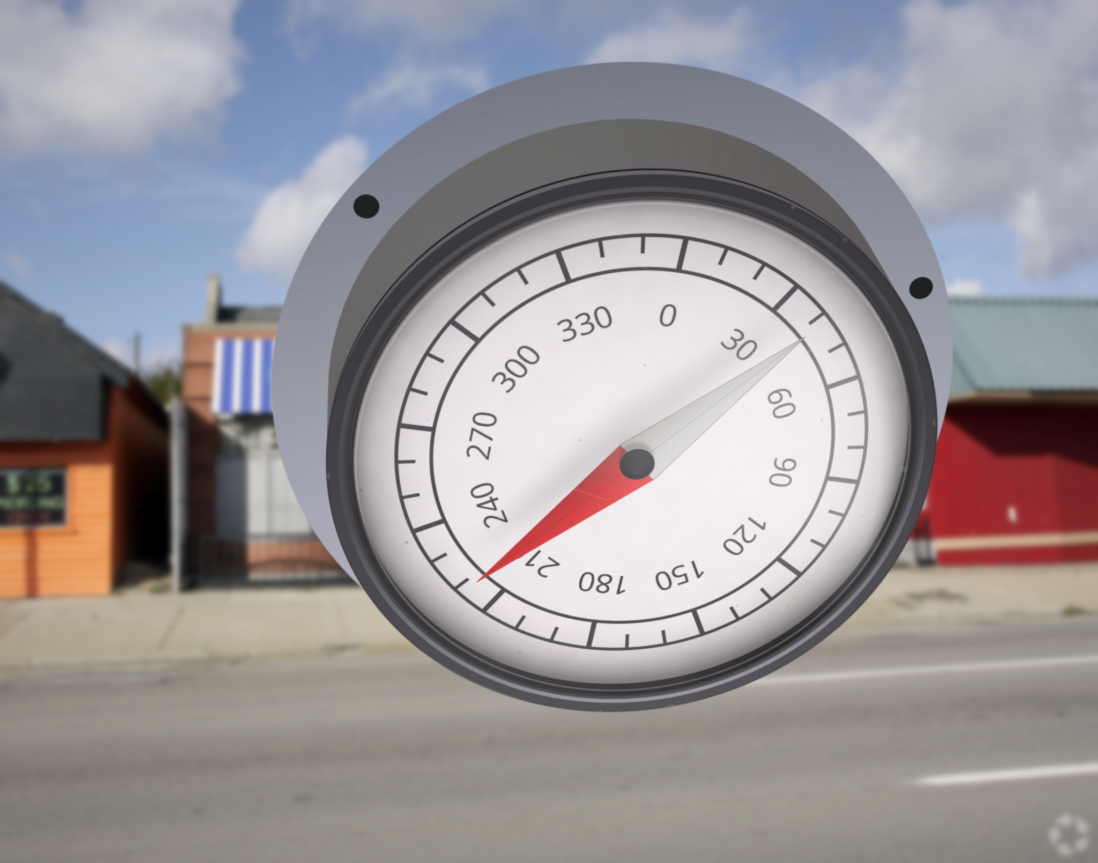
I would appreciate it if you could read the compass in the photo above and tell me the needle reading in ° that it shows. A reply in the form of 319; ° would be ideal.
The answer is 220; °
